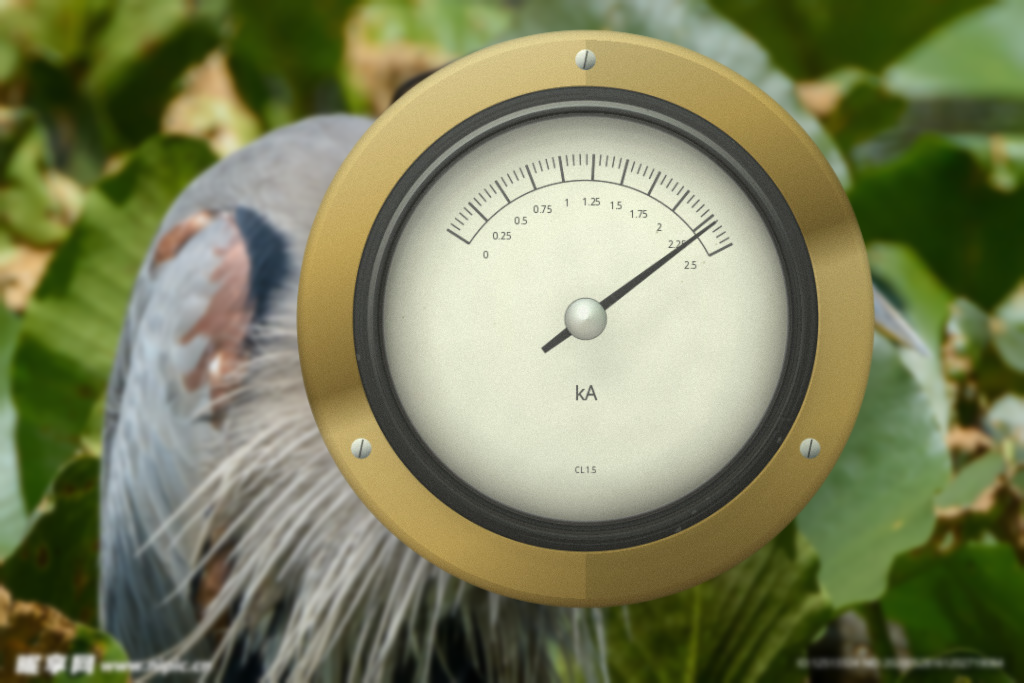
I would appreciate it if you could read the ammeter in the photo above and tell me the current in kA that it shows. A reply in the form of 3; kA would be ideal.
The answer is 2.3; kA
